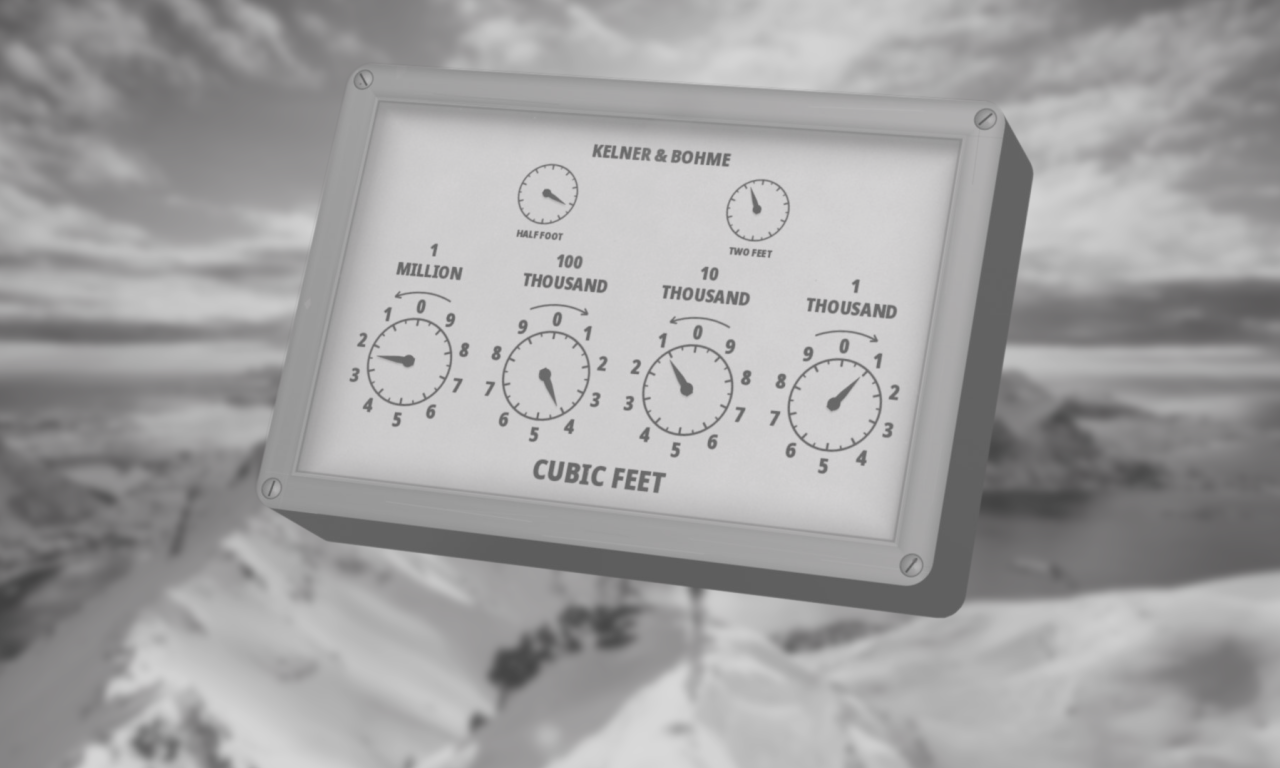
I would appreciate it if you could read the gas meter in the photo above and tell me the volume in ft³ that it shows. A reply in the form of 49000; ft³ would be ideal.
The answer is 241100; ft³
